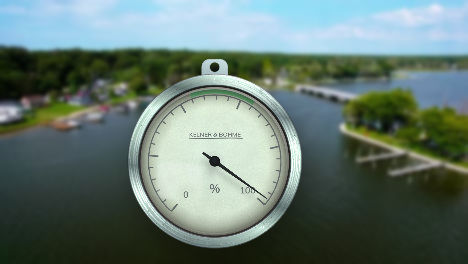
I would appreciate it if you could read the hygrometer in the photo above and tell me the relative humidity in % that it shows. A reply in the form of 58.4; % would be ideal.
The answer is 98; %
